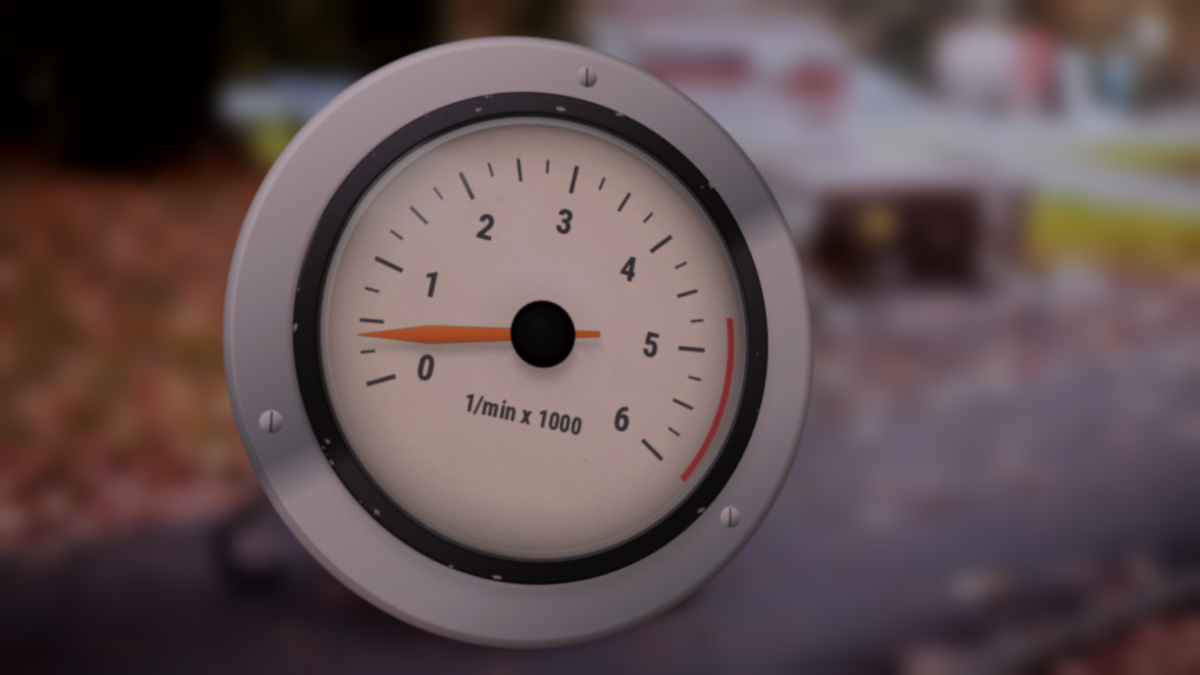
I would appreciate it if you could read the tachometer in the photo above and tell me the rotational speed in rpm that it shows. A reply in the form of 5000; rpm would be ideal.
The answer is 375; rpm
